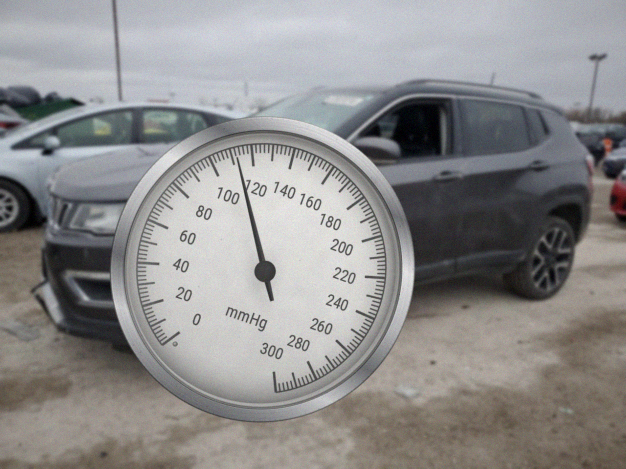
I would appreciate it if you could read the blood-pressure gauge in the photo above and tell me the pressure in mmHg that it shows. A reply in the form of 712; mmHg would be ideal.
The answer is 112; mmHg
